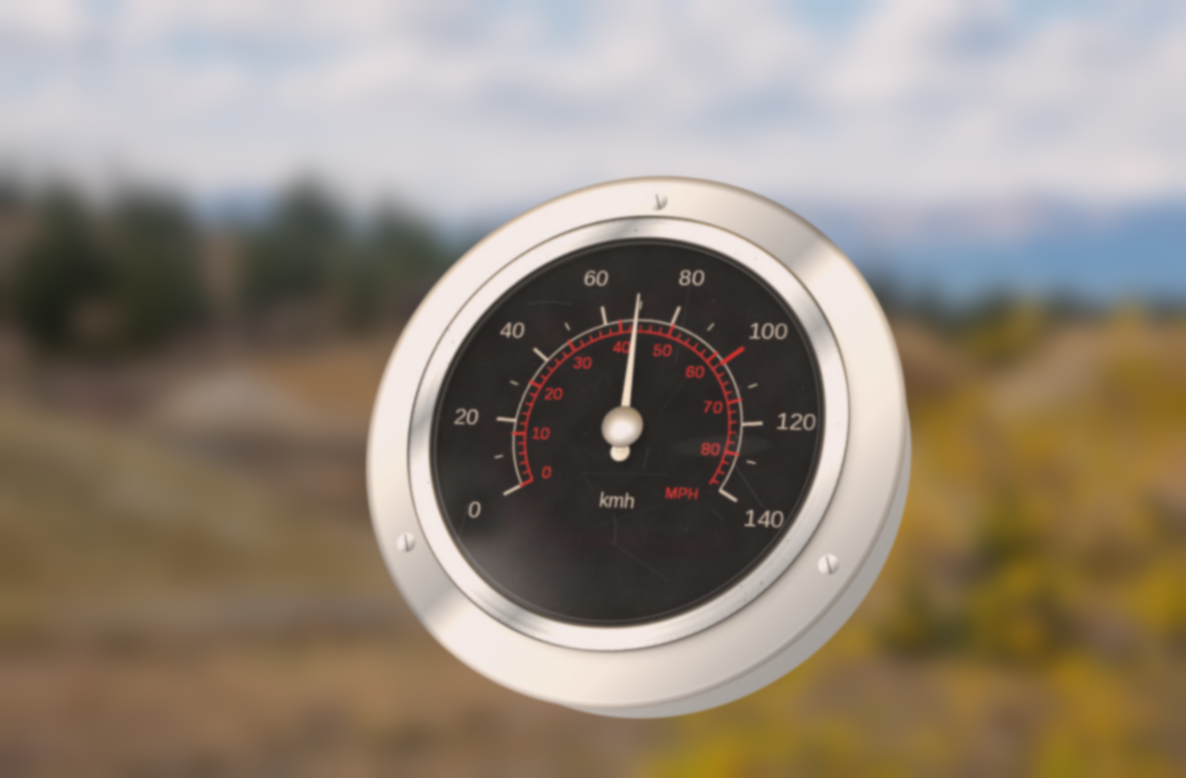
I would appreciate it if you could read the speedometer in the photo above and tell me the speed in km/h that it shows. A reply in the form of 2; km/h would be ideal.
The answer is 70; km/h
